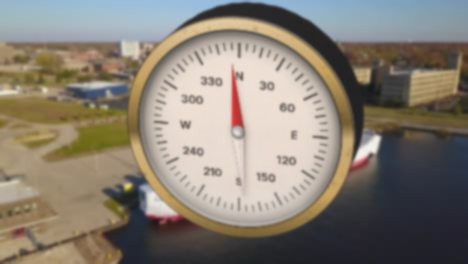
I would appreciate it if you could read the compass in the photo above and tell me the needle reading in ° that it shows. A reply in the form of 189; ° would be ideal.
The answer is 355; °
